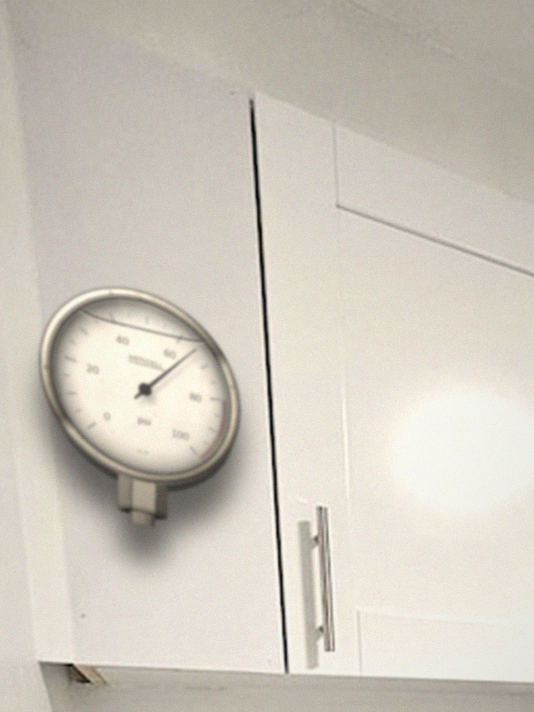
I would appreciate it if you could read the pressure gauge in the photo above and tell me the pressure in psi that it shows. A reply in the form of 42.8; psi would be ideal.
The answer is 65; psi
